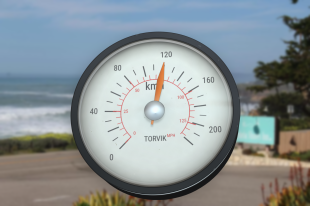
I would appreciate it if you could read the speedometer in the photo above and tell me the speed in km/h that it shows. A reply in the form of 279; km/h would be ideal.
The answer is 120; km/h
